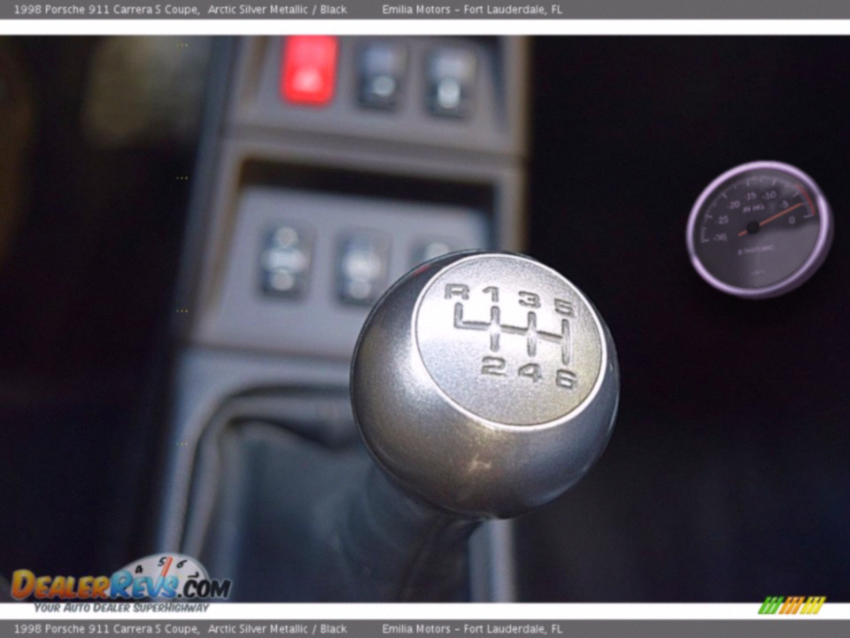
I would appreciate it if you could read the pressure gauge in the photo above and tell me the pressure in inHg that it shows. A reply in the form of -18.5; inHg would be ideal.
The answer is -2.5; inHg
